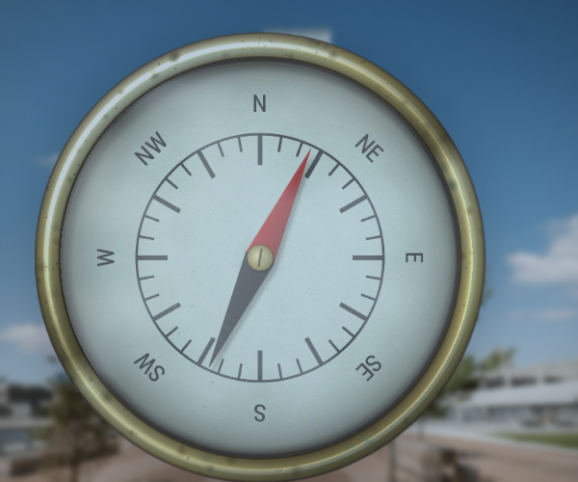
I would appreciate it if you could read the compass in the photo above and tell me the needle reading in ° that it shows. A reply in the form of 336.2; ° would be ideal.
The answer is 25; °
